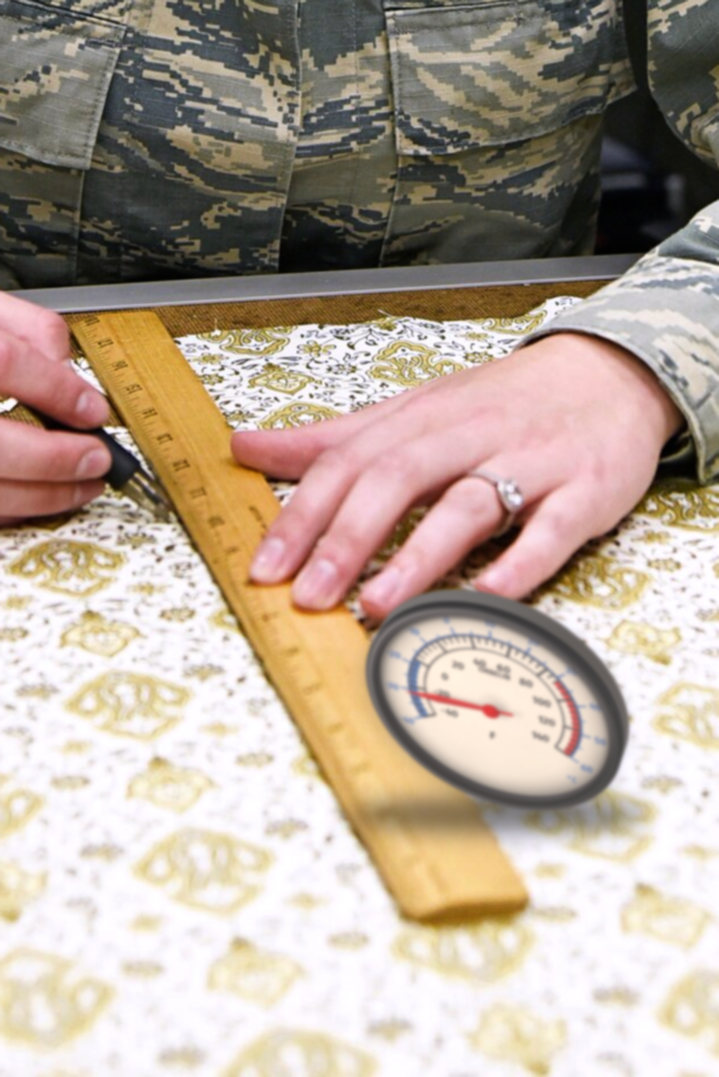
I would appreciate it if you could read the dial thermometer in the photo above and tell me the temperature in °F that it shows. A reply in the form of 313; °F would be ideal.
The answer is -20; °F
